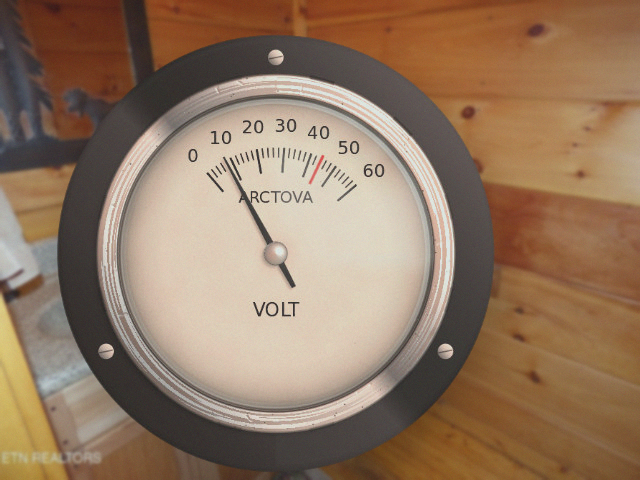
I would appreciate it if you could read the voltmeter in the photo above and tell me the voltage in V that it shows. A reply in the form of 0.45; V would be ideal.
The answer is 8; V
